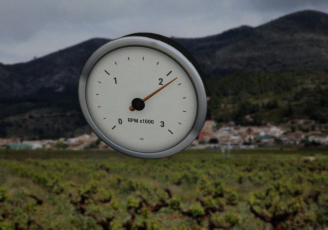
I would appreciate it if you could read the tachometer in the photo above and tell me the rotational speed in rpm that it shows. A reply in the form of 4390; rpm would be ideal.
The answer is 2100; rpm
